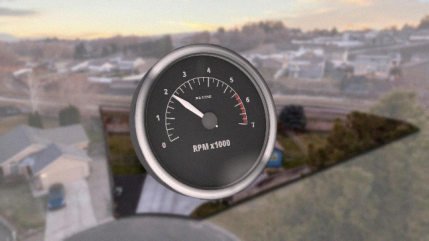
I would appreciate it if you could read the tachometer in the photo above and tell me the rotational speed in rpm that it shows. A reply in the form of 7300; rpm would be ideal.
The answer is 2000; rpm
